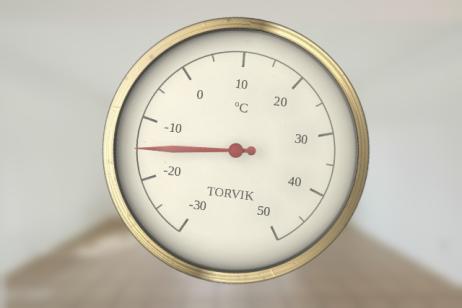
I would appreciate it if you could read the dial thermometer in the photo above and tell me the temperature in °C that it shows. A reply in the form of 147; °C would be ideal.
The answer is -15; °C
